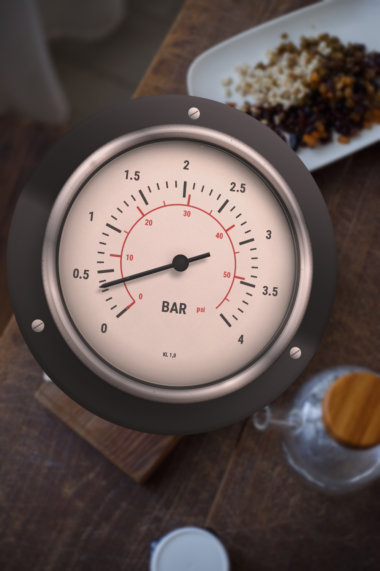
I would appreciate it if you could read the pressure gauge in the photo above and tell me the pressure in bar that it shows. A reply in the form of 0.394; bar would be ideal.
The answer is 0.35; bar
